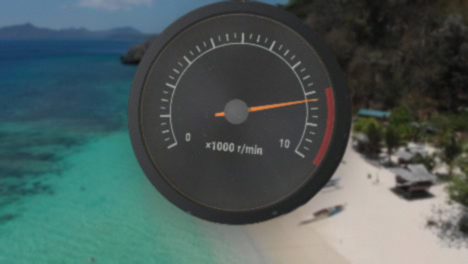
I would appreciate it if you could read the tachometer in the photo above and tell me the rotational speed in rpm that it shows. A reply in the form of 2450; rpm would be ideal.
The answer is 8250; rpm
